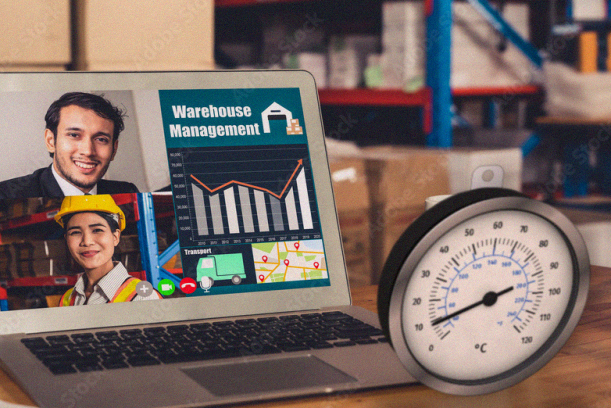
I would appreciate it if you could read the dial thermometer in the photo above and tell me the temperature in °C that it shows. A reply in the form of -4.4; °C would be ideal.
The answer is 10; °C
